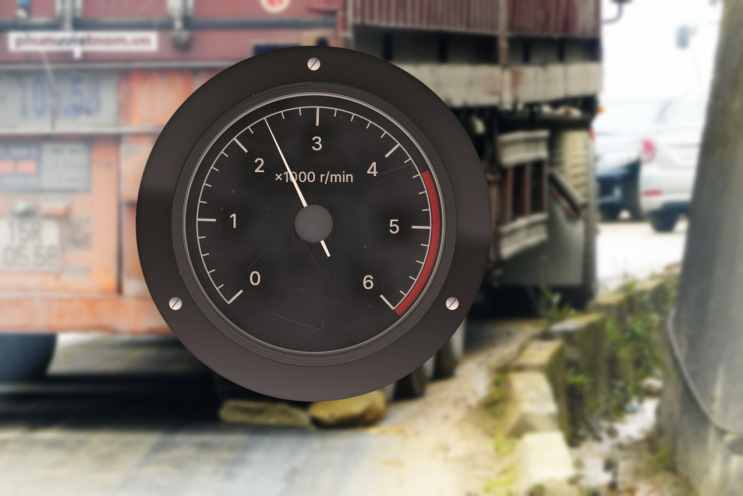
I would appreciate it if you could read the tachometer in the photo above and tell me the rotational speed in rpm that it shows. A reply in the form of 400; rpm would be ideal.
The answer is 2400; rpm
